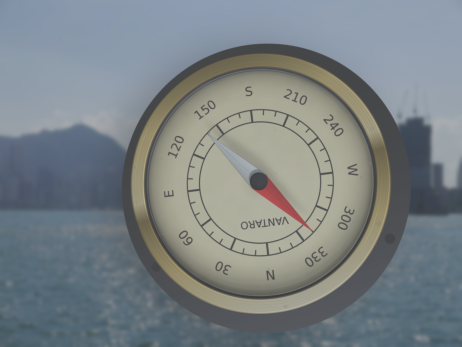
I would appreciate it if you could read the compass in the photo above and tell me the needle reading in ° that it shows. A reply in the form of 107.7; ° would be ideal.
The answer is 320; °
